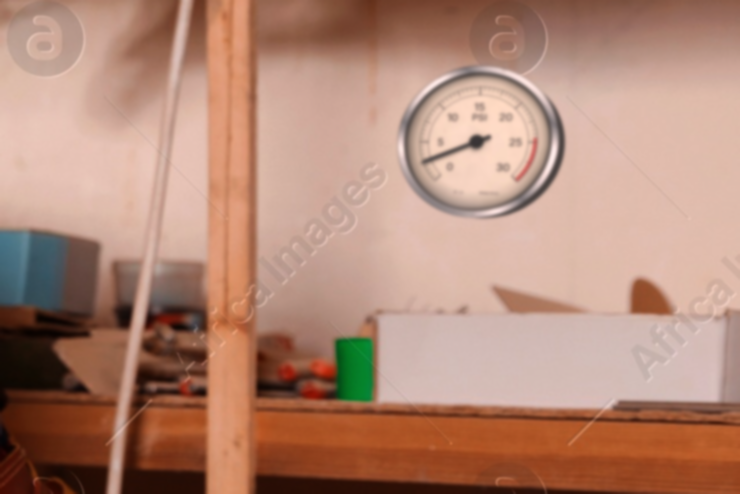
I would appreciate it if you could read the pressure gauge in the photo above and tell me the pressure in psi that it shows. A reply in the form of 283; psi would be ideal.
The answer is 2.5; psi
